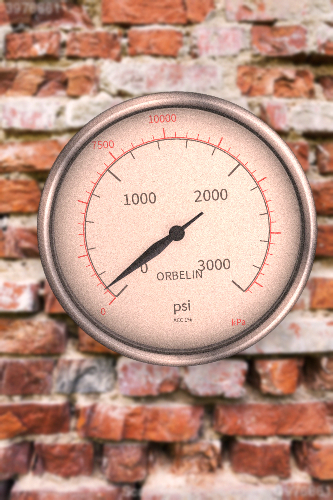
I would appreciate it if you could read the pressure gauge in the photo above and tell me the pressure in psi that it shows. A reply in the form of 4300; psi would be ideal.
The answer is 100; psi
